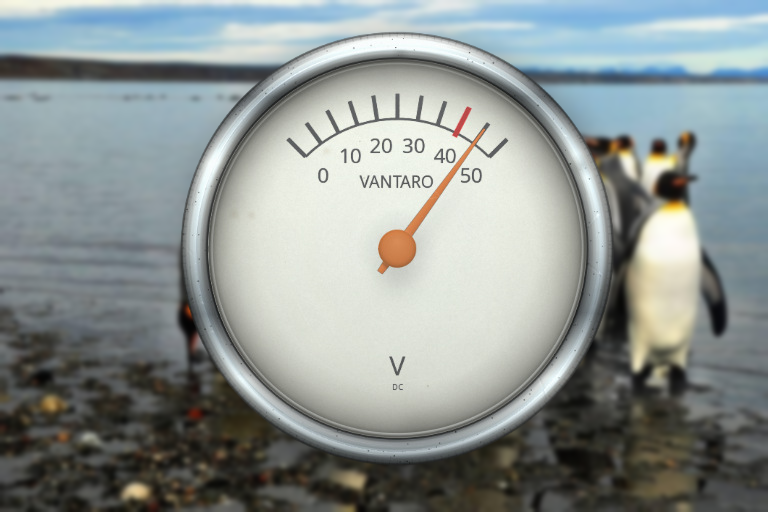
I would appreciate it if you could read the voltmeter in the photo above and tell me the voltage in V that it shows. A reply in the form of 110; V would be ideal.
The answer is 45; V
